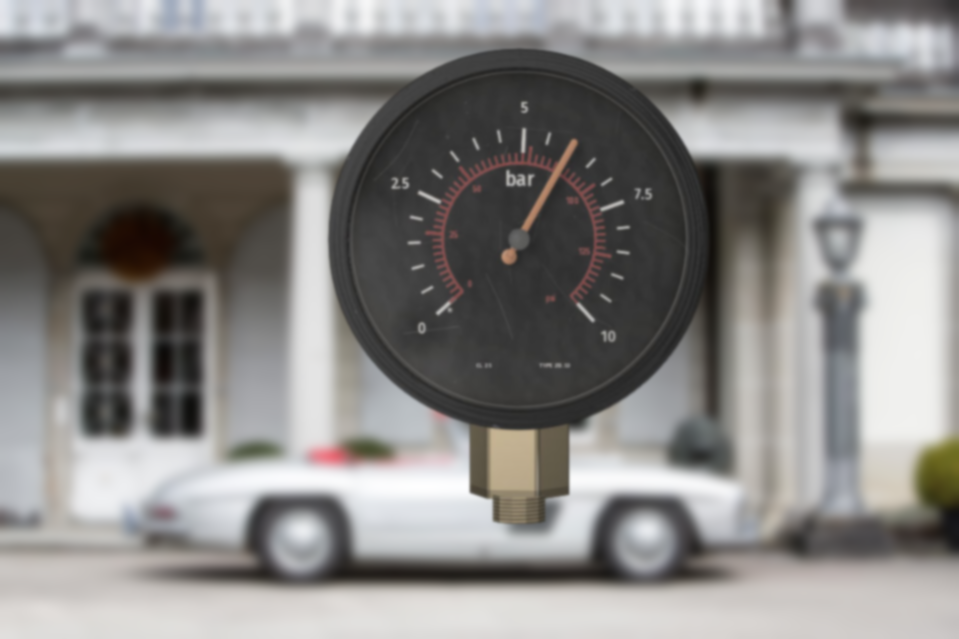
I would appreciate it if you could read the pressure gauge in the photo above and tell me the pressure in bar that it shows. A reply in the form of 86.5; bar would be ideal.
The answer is 6; bar
